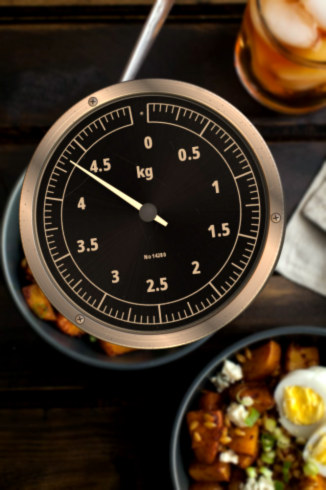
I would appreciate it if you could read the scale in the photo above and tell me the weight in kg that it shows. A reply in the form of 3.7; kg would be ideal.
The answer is 4.35; kg
